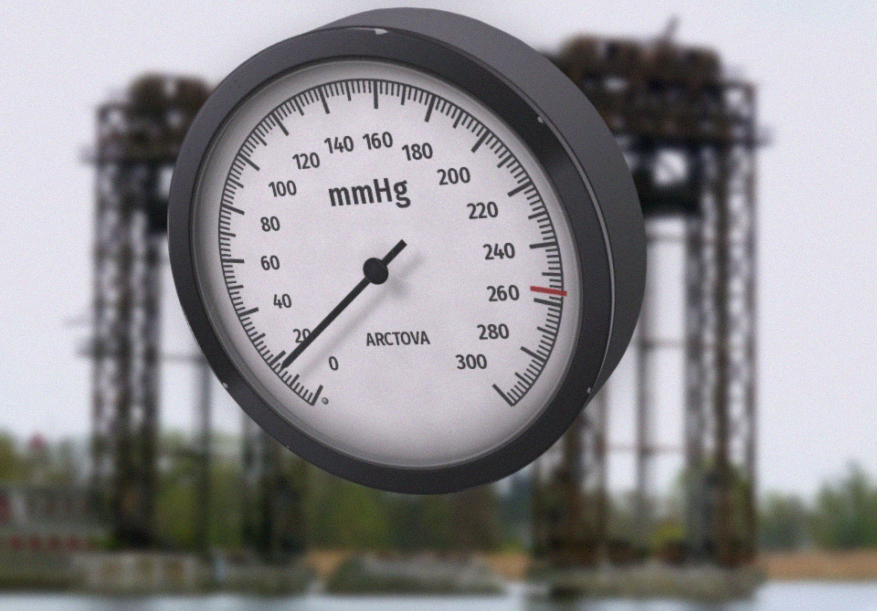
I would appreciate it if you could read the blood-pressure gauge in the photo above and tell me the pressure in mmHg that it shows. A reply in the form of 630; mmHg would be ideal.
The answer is 16; mmHg
